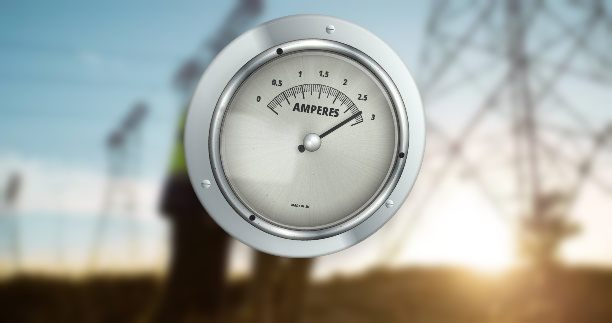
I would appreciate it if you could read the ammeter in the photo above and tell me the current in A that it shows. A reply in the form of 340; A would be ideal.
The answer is 2.75; A
